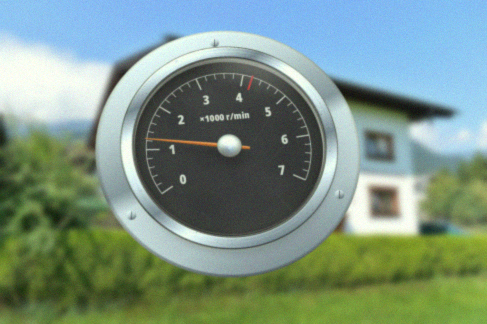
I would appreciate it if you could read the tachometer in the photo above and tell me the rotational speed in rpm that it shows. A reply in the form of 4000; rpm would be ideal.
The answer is 1200; rpm
